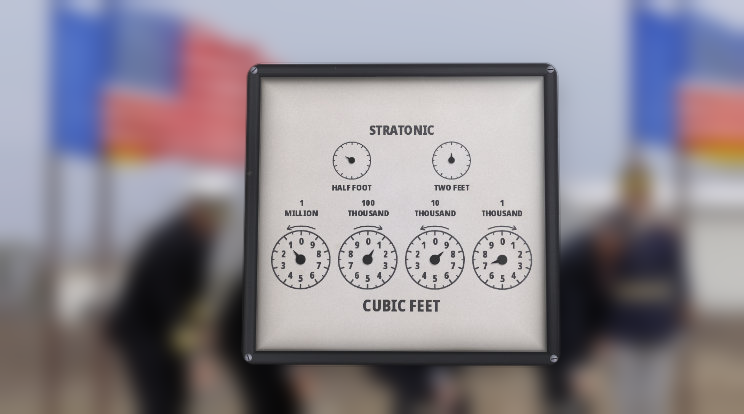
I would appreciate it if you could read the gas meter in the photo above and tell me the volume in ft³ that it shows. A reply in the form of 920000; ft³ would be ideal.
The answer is 108700; ft³
